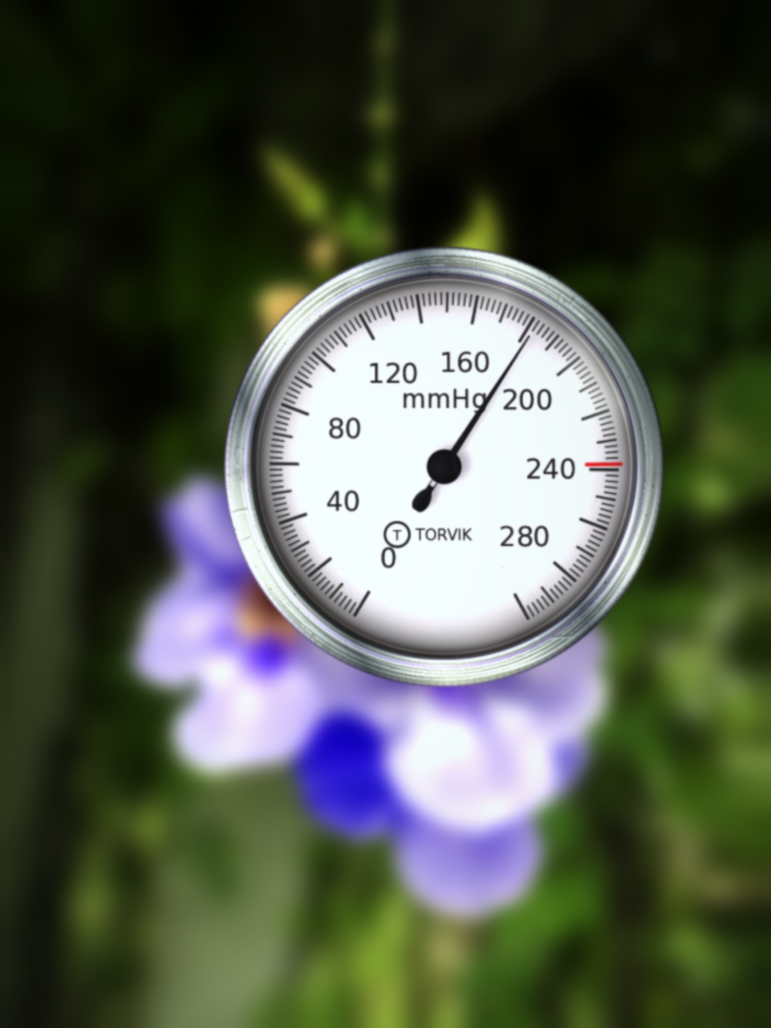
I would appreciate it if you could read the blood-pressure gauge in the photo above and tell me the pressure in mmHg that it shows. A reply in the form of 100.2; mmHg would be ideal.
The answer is 182; mmHg
